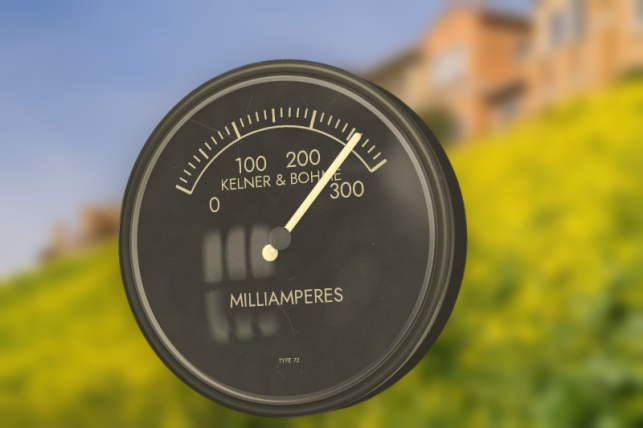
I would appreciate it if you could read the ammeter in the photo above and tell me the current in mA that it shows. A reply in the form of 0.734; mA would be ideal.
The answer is 260; mA
